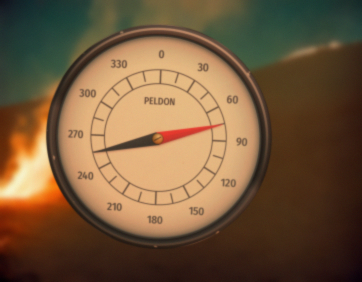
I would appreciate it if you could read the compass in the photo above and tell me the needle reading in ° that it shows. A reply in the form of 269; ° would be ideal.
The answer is 75; °
